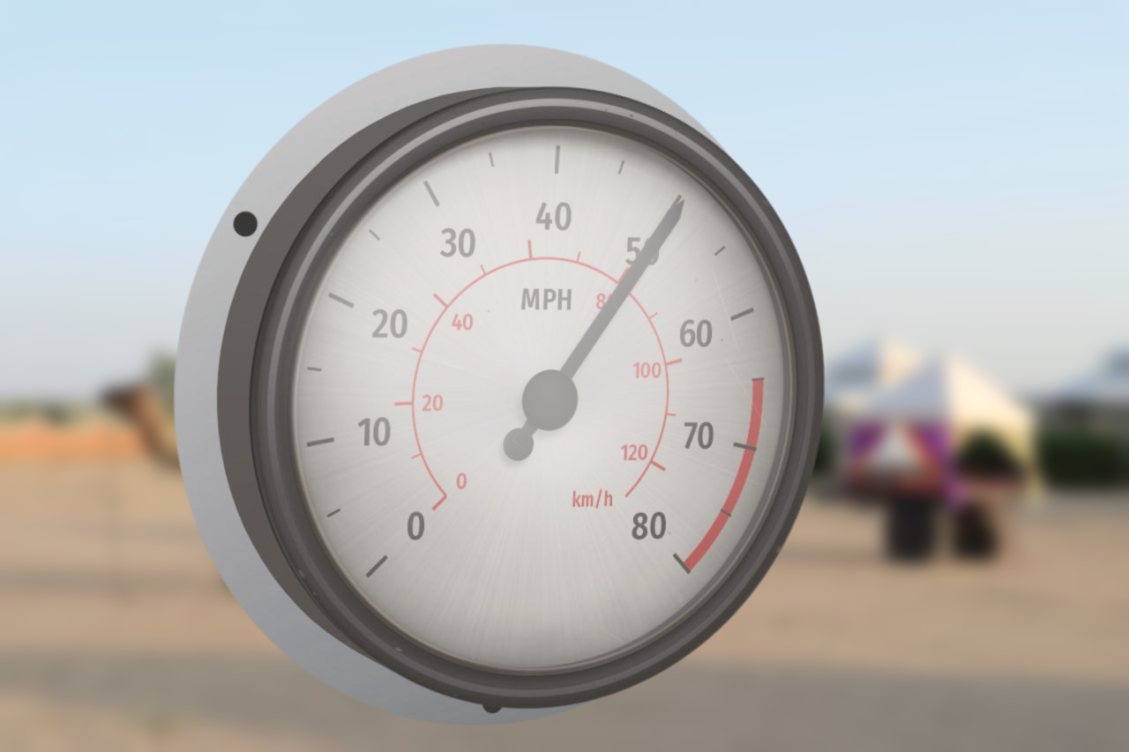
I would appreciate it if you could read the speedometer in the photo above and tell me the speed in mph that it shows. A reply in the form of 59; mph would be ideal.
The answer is 50; mph
